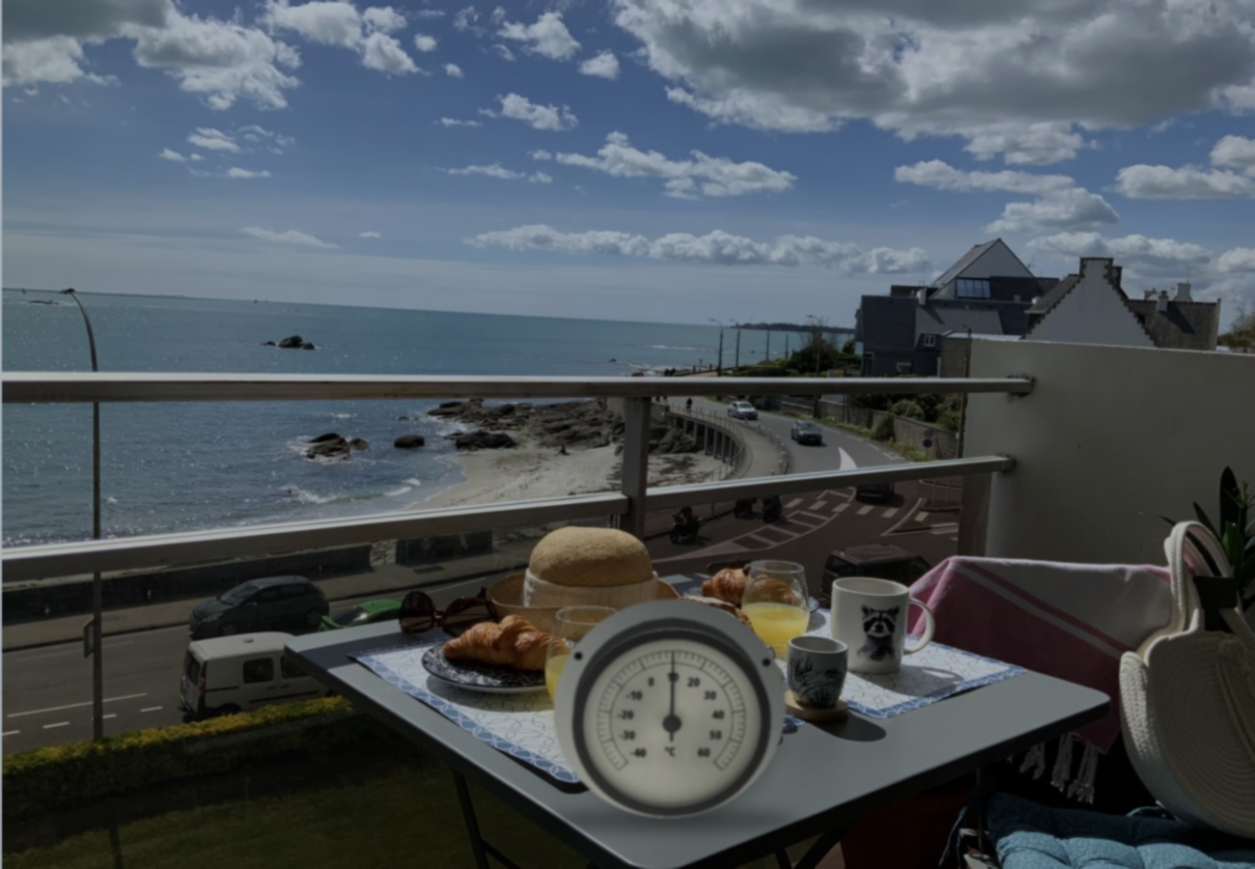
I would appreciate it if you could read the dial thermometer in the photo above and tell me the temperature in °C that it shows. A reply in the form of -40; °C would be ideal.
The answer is 10; °C
